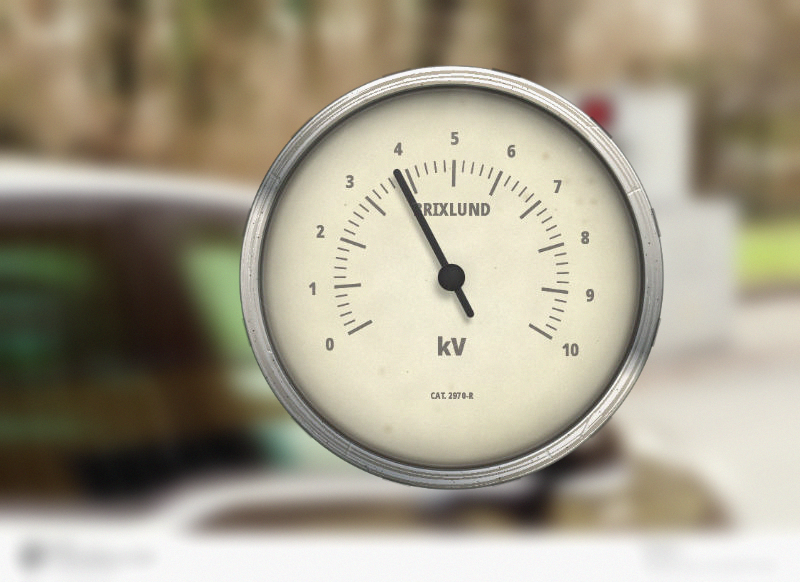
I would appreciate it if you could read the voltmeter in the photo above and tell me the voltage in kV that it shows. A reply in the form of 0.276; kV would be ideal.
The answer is 3.8; kV
